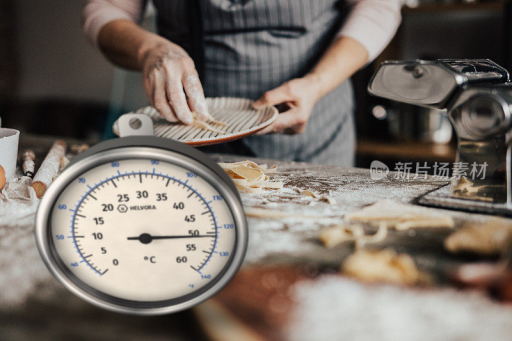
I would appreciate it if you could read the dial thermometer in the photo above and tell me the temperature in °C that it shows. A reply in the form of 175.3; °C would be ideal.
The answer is 50; °C
